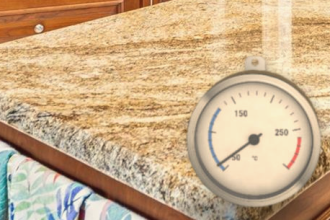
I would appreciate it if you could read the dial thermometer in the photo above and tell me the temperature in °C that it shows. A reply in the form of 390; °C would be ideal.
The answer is 60; °C
